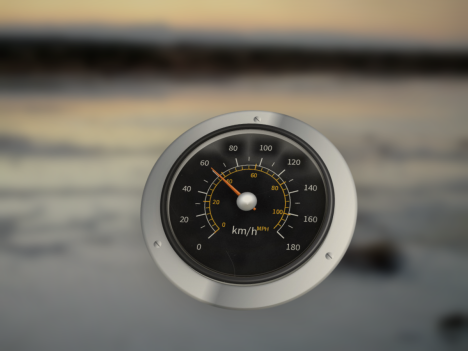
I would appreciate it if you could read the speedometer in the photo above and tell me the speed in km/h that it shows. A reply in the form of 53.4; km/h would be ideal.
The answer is 60; km/h
